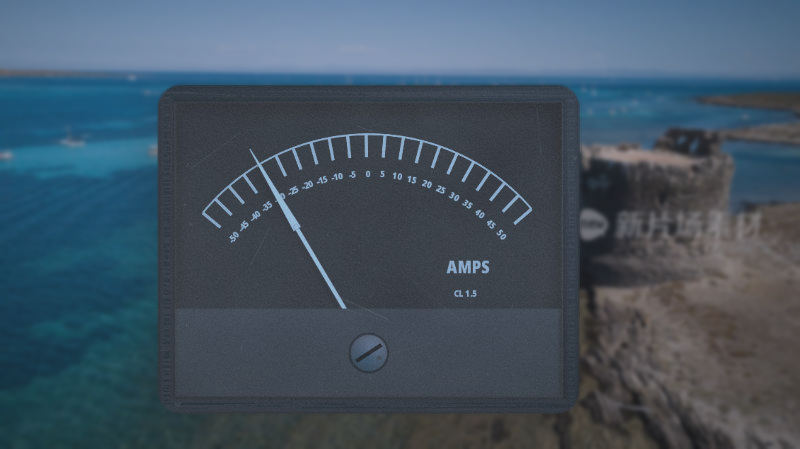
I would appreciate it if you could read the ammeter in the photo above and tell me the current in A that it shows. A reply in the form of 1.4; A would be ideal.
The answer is -30; A
